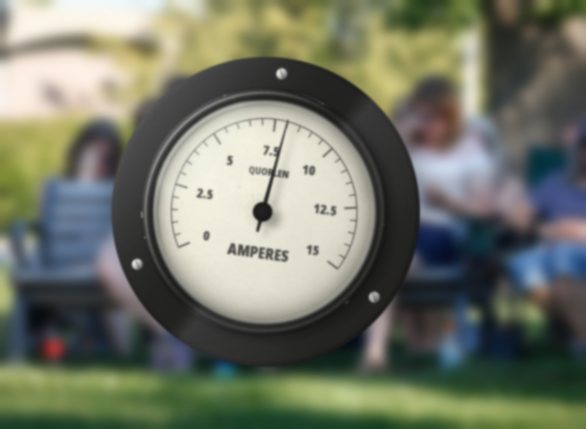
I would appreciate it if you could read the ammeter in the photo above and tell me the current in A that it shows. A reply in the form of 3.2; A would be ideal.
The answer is 8; A
